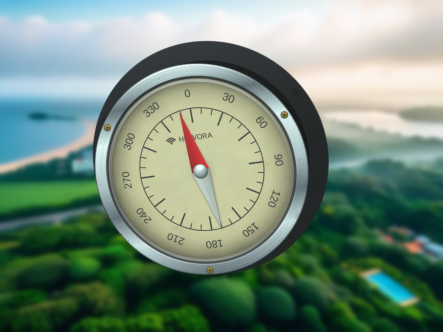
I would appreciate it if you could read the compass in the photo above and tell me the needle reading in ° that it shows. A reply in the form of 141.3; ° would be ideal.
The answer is 350; °
